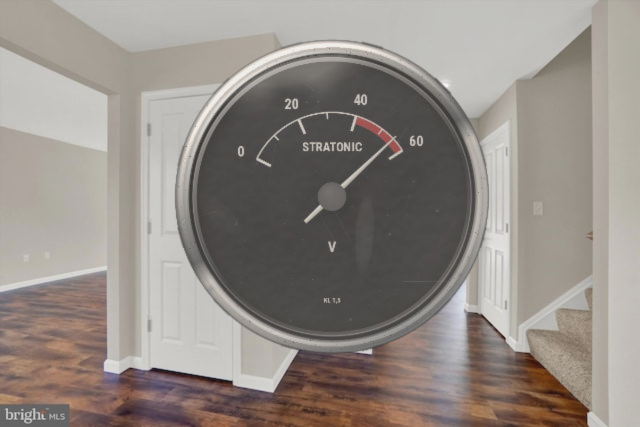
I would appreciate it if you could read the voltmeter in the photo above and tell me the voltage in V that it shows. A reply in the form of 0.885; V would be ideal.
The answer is 55; V
